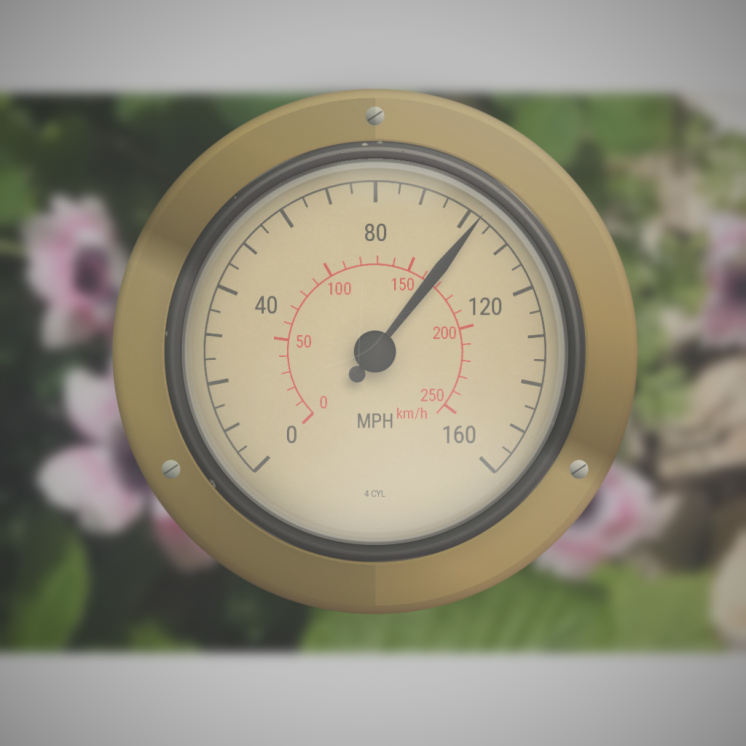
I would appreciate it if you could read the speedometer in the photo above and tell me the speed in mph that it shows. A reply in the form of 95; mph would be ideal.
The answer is 102.5; mph
